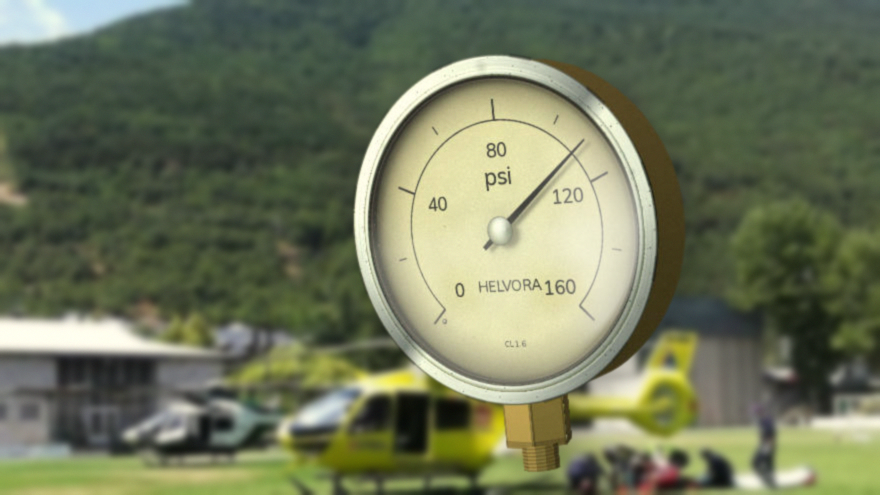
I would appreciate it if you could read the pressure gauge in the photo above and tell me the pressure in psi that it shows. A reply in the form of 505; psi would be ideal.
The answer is 110; psi
